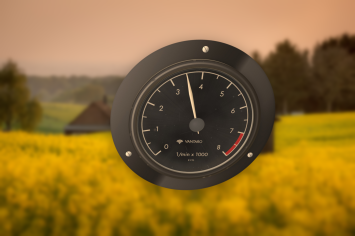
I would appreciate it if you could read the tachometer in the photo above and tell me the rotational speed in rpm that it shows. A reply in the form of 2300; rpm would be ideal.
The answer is 3500; rpm
